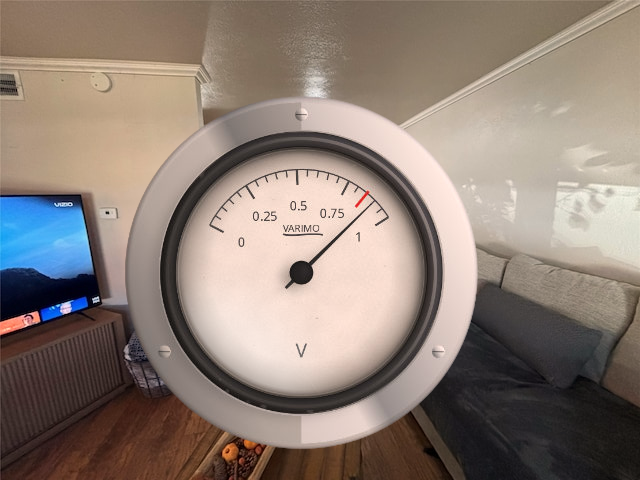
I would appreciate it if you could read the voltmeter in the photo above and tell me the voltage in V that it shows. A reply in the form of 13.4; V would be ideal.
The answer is 0.9; V
